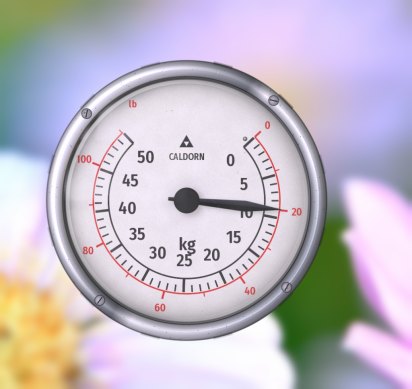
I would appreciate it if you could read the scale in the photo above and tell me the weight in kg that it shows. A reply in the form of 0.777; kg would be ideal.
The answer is 9; kg
